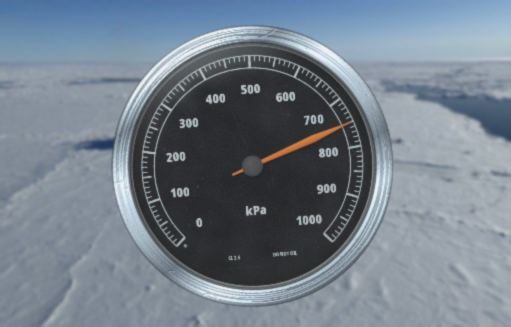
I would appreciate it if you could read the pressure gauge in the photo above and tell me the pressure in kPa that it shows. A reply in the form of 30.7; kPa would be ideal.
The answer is 750; kPa
